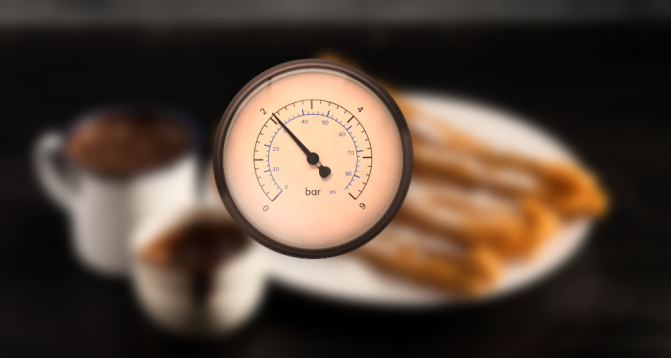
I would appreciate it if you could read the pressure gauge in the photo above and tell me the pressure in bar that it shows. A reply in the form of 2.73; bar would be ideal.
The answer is 2.1; bar
